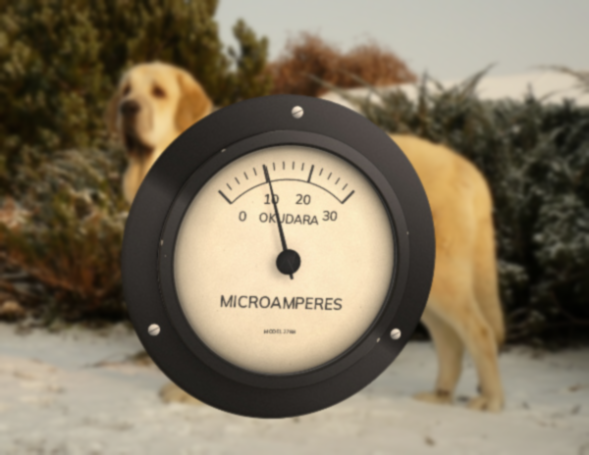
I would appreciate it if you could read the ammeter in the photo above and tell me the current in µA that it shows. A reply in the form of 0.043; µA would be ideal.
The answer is 10; µA
